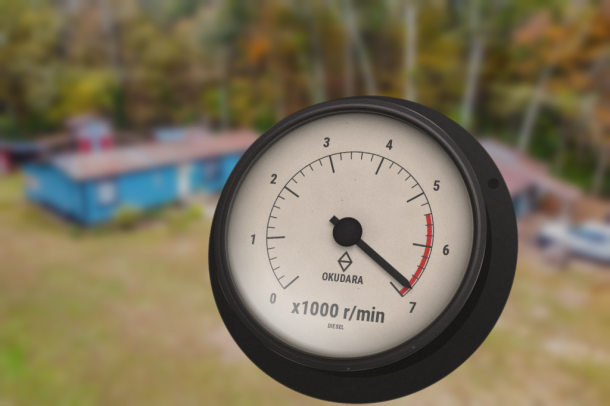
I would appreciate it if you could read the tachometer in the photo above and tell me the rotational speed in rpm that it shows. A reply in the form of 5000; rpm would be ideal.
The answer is 6800; rpm
